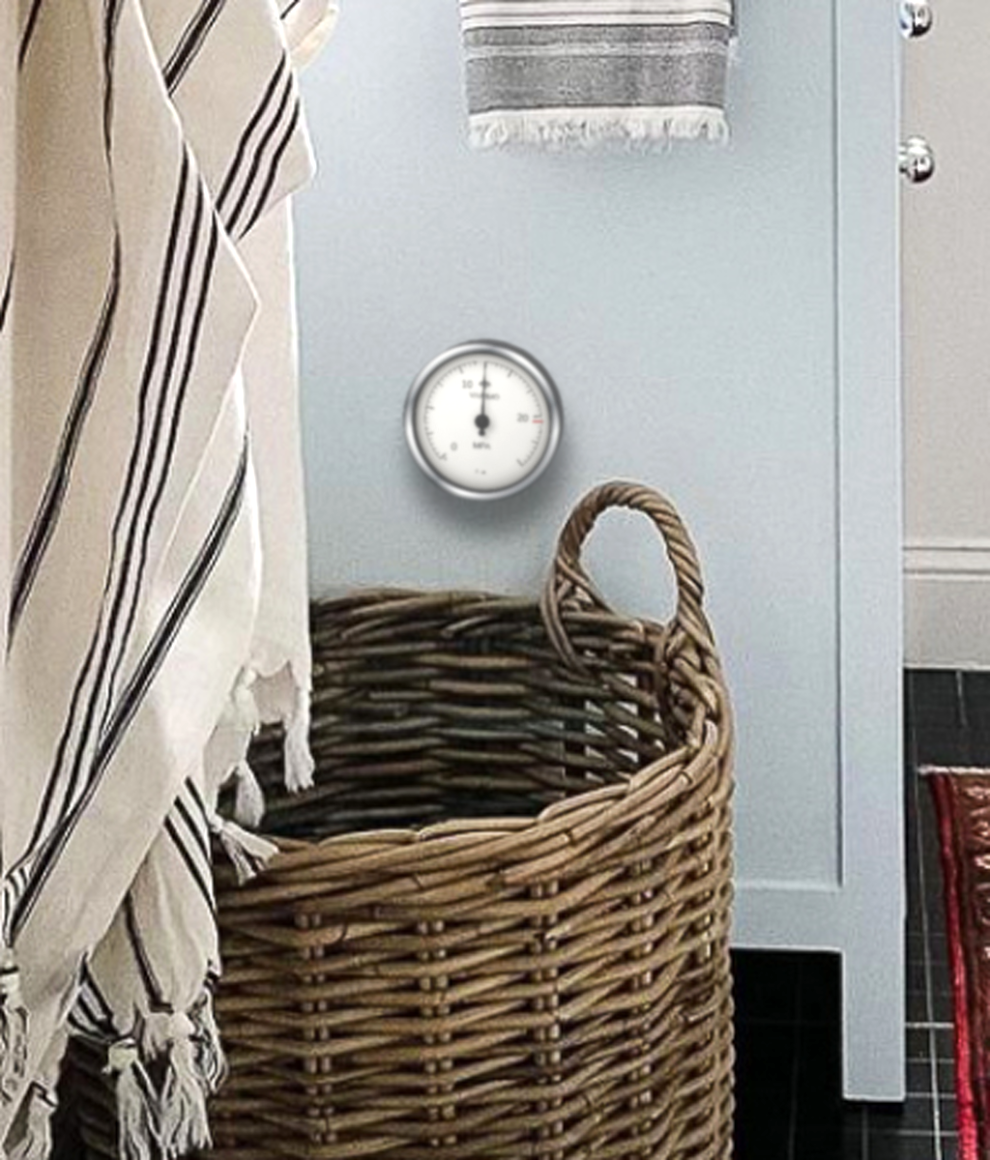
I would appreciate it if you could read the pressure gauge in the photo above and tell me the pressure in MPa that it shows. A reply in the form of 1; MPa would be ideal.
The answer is 12.5; MPa
